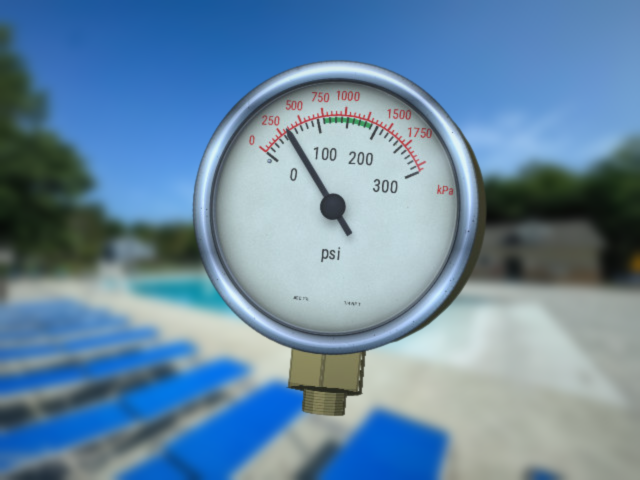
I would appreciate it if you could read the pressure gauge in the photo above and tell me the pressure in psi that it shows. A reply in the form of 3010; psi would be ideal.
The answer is 50; psi
